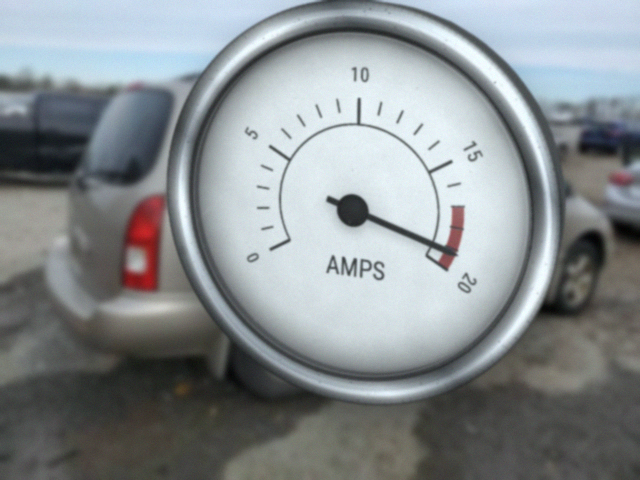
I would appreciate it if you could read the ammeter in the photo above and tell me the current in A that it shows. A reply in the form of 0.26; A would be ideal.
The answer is 19; A
